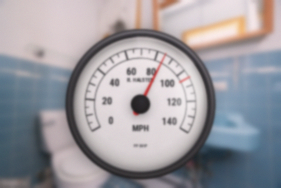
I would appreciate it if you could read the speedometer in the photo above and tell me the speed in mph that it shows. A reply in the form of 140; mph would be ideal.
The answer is 85; mph
